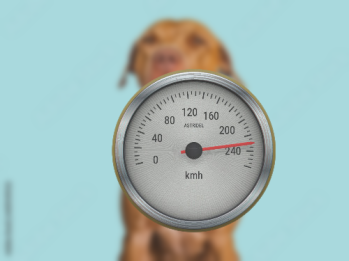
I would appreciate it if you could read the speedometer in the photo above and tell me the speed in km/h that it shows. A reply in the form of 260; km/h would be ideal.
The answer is 230; km/h
